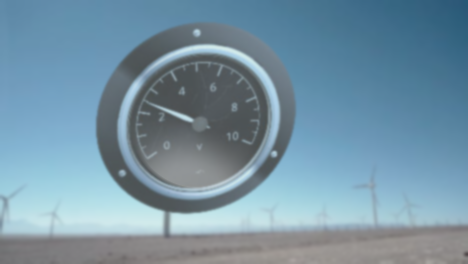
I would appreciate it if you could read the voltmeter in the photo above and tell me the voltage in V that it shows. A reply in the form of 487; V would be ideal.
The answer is 2.5; V
